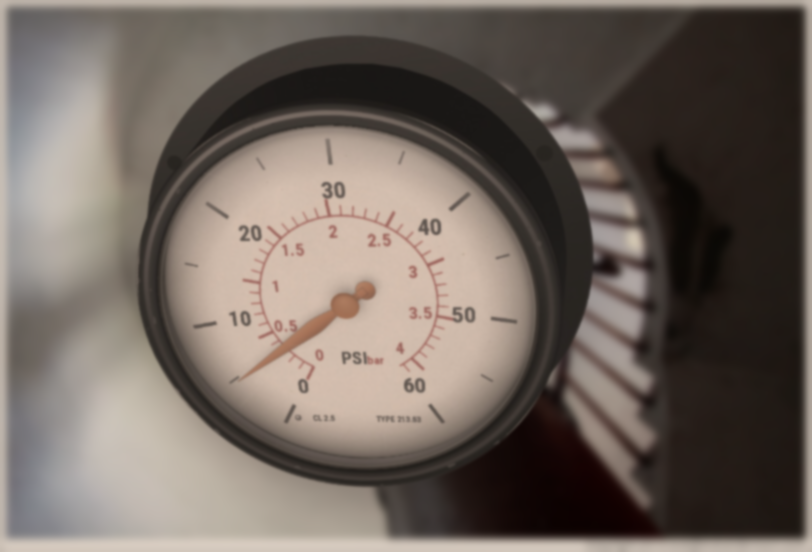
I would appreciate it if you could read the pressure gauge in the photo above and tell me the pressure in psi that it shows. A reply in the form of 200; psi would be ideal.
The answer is 5; psi
